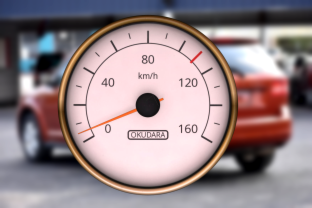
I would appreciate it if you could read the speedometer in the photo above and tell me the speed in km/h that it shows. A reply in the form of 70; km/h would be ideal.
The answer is 5; km/h
